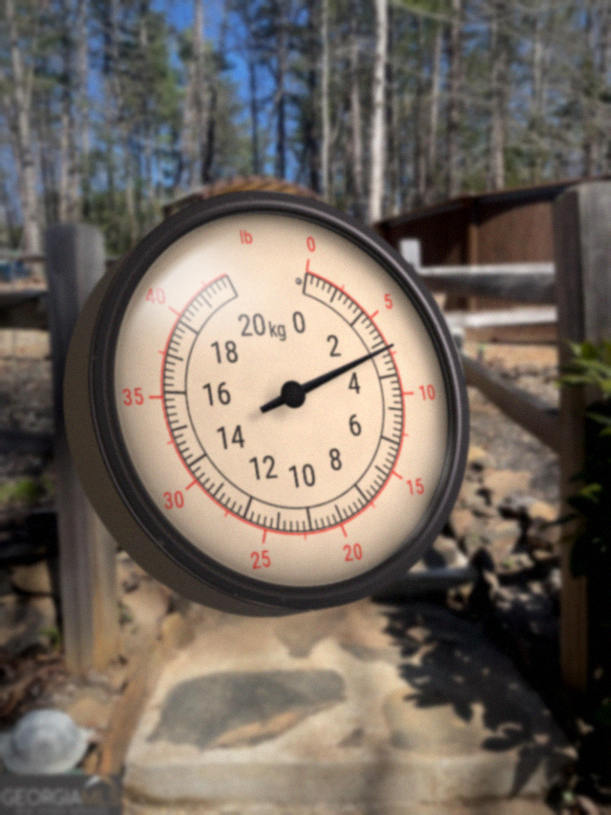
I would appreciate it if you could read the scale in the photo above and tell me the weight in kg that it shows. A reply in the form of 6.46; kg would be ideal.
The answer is 3.2; kg
